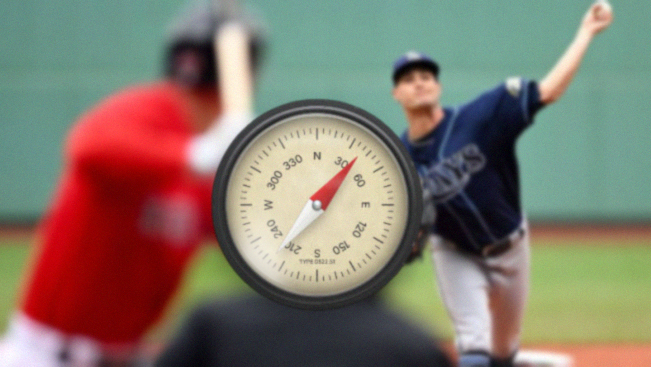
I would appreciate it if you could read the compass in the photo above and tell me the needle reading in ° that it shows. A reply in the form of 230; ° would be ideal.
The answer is 40; °
